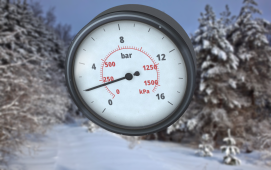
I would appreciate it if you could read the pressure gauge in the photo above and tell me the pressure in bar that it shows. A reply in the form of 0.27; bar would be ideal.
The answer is 2; bar
